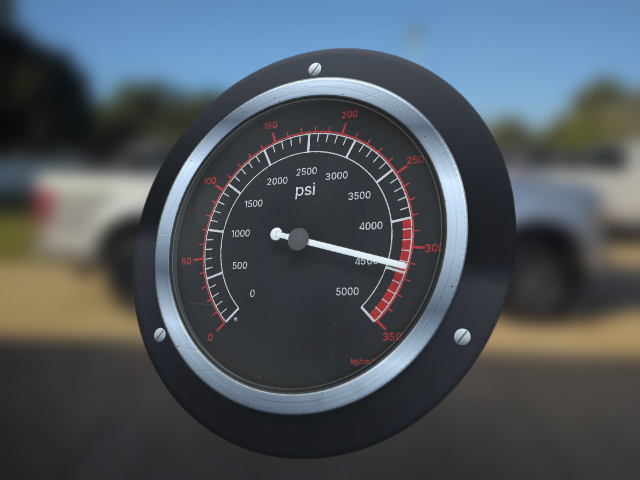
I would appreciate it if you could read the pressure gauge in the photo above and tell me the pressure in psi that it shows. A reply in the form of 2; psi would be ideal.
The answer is 4450; psi
